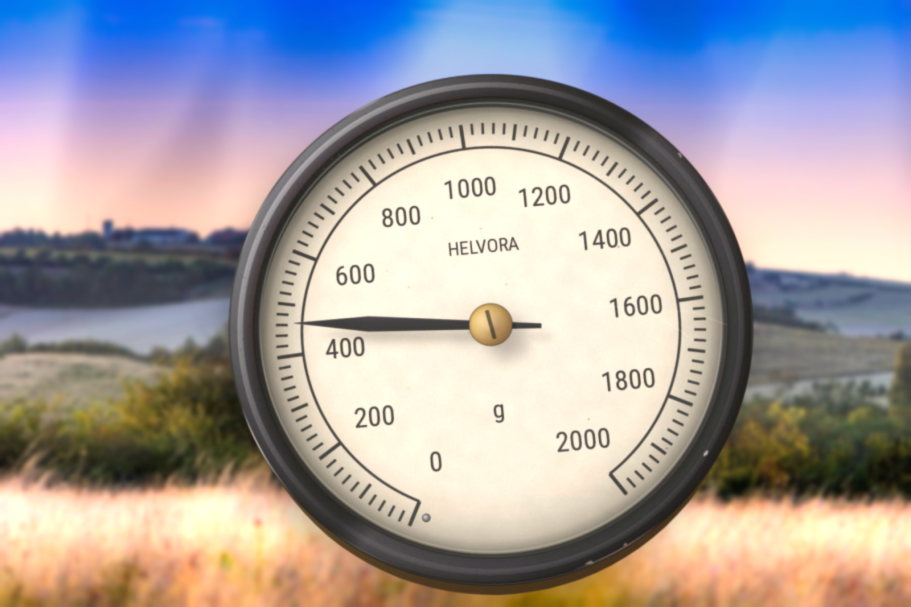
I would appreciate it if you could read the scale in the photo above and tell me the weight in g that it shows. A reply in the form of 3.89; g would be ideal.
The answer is 460; g
